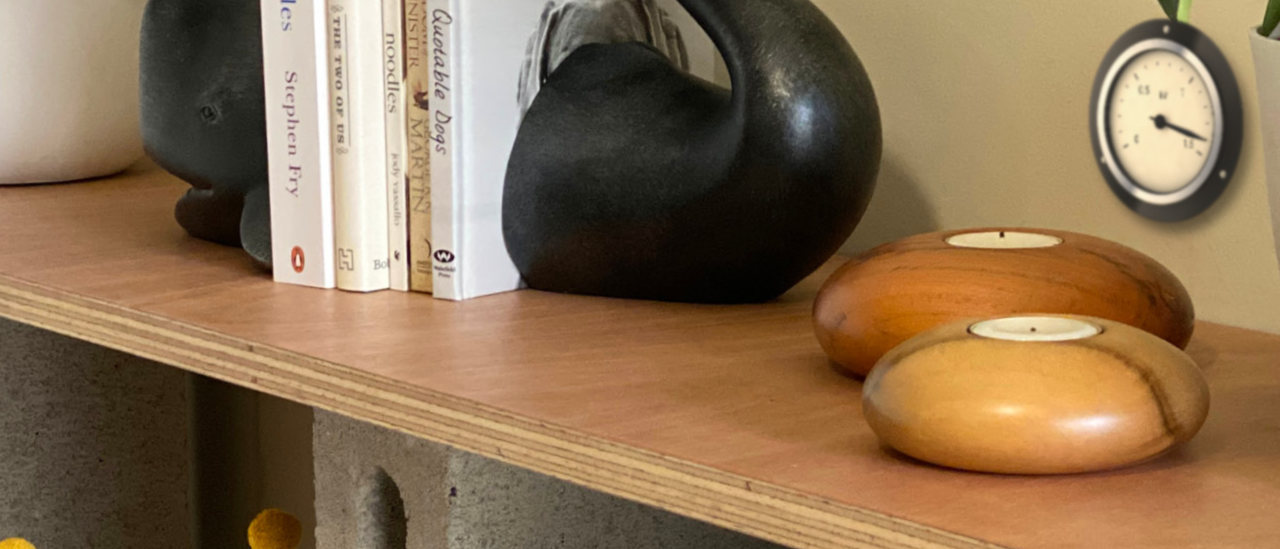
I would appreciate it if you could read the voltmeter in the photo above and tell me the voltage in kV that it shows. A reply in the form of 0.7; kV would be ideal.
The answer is 1.4; kV
